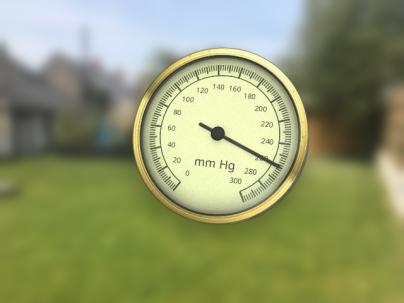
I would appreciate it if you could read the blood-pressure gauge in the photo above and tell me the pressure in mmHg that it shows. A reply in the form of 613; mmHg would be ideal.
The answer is 260; mmHg
